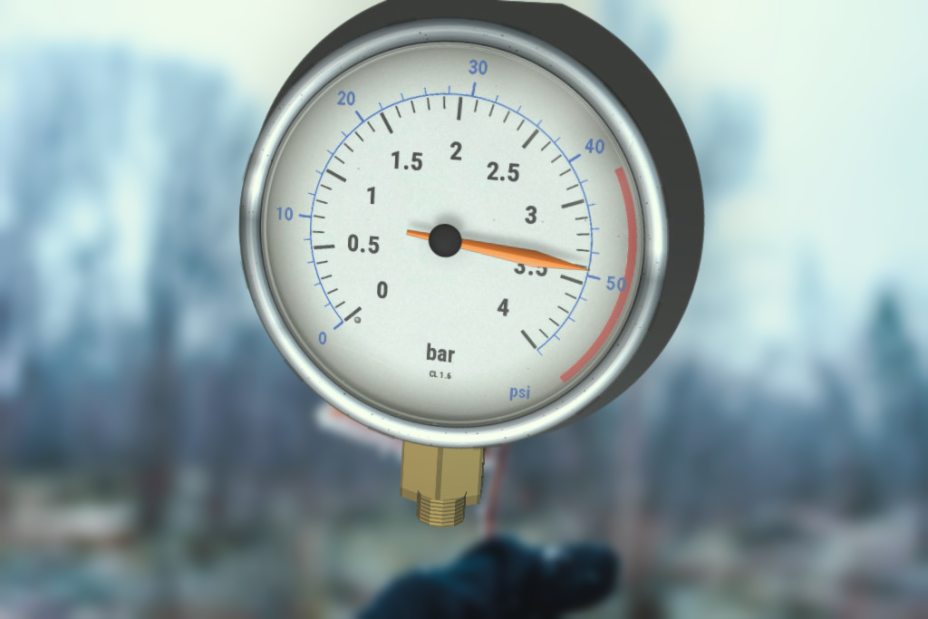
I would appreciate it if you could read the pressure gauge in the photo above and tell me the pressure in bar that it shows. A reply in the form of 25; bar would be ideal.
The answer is 3.4; bar
